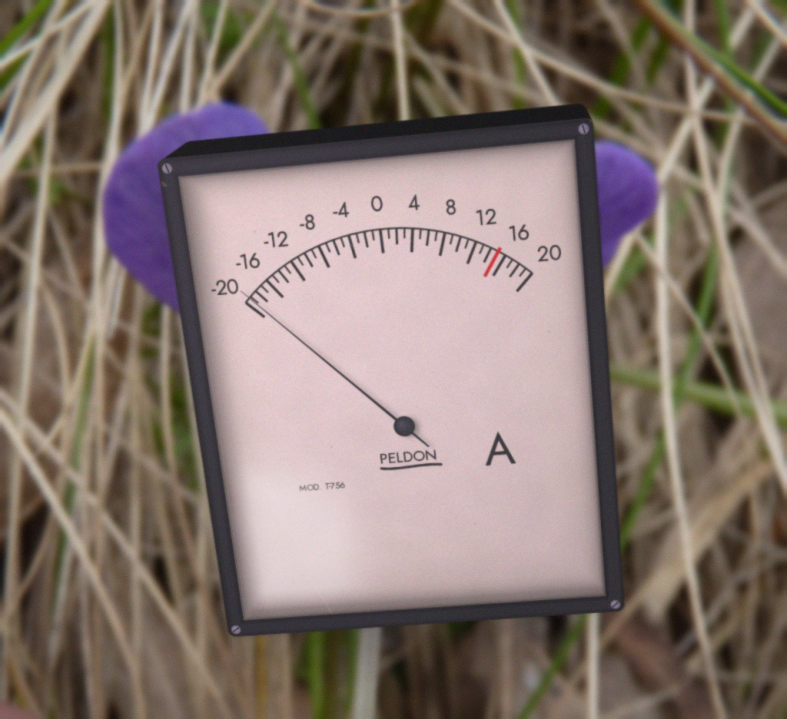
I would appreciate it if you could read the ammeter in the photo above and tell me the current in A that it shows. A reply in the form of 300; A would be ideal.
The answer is -19; A
